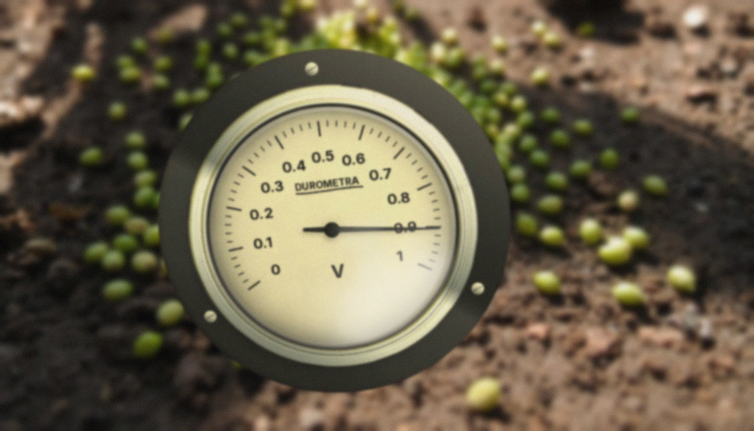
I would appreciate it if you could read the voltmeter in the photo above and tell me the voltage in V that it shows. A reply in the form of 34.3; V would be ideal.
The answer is 0.9; V
